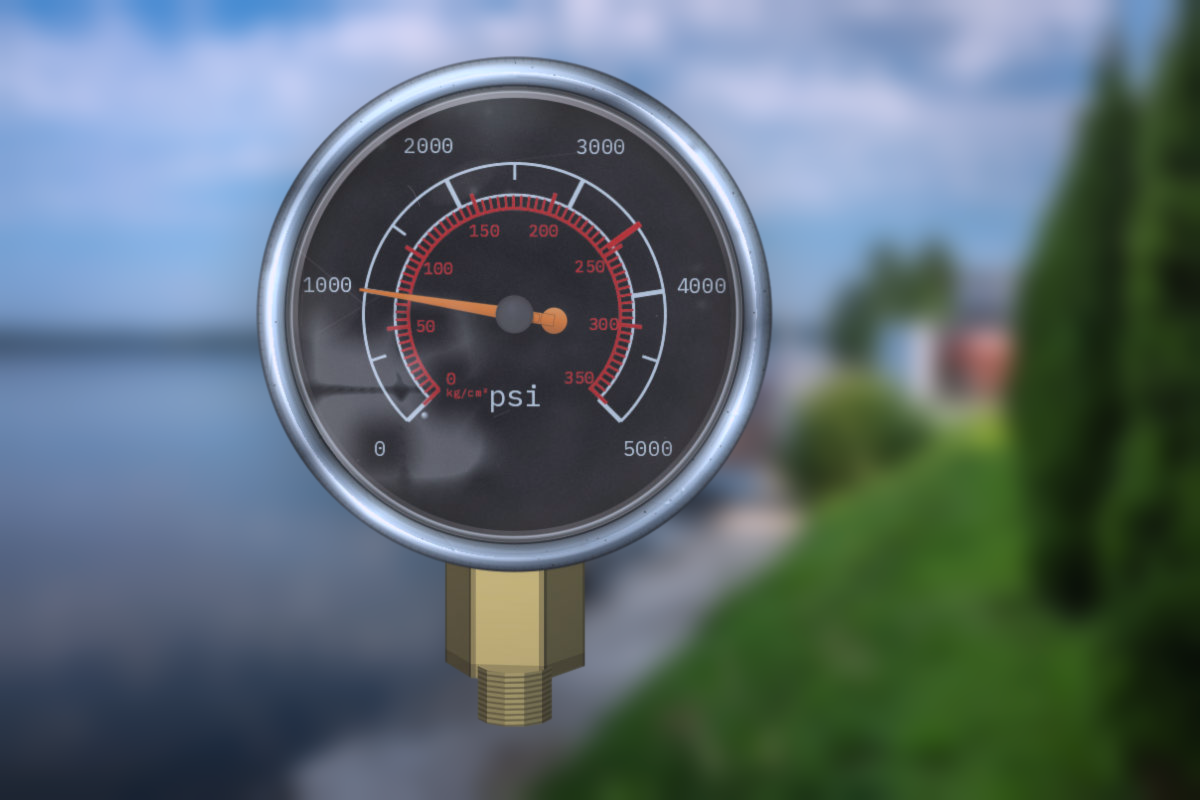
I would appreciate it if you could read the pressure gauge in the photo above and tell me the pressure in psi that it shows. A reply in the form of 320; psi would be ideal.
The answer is 1000; psi
